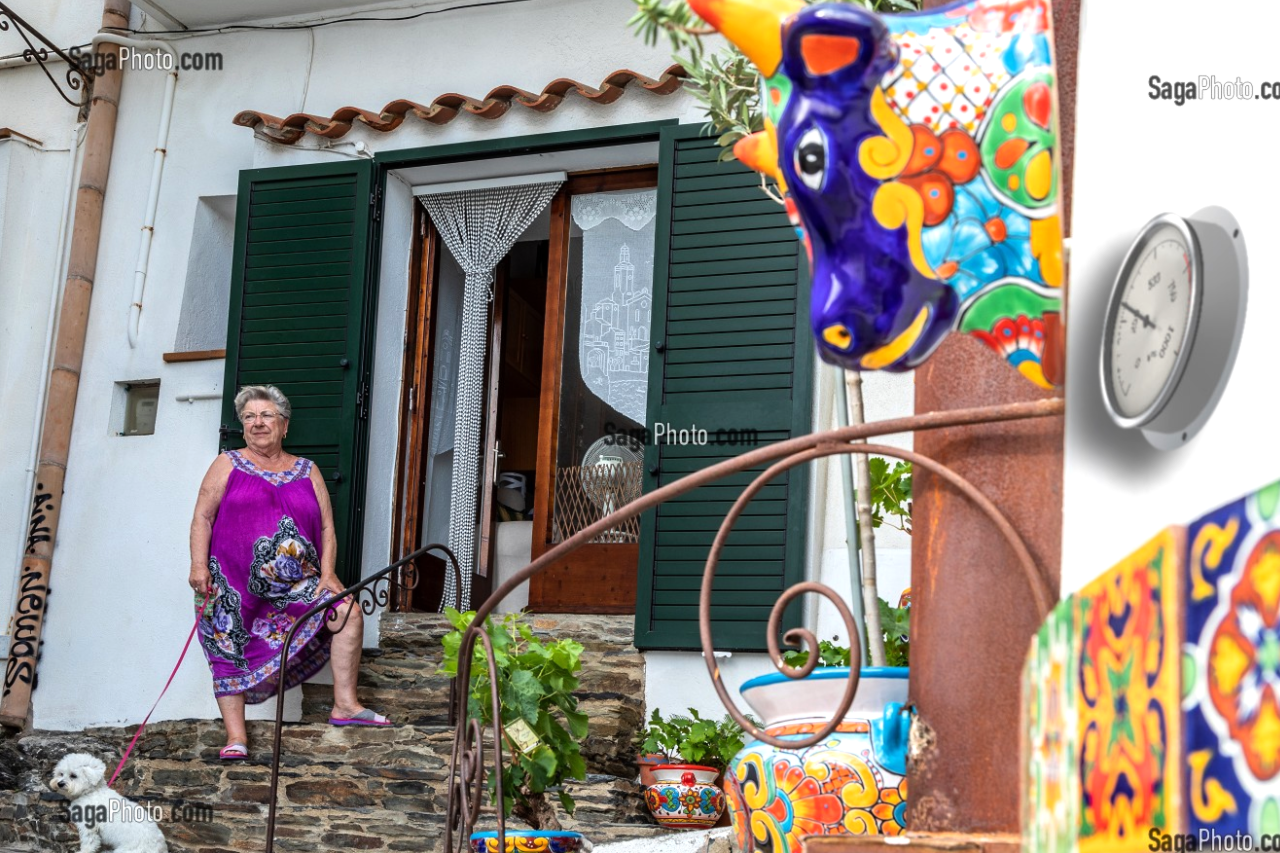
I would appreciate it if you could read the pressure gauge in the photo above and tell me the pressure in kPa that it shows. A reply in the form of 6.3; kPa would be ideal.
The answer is 300; kPa
